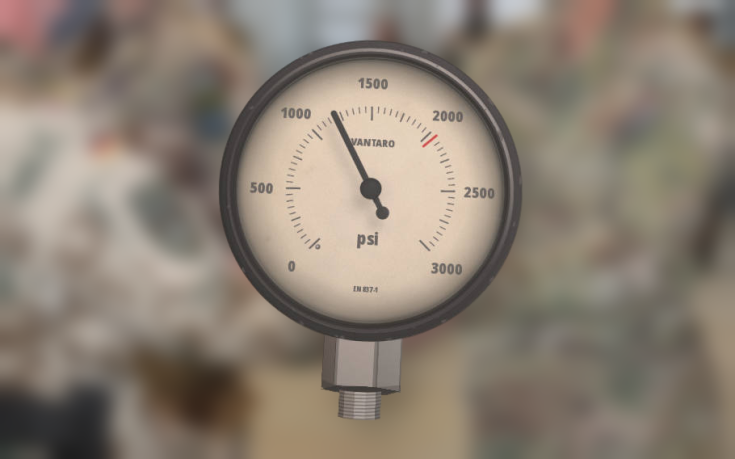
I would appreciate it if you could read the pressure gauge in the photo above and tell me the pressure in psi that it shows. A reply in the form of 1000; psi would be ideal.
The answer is 1200; psi
